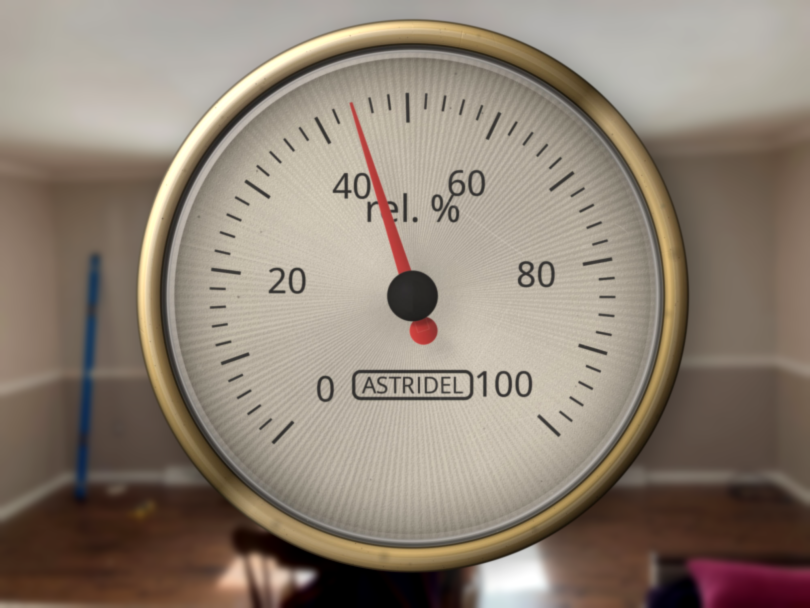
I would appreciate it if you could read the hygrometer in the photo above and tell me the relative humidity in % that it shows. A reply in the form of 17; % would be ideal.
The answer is 44; %
